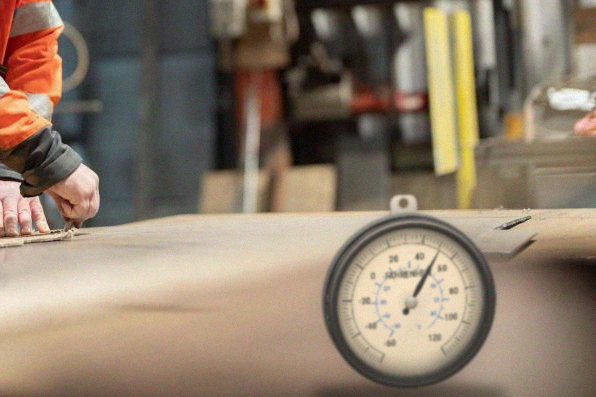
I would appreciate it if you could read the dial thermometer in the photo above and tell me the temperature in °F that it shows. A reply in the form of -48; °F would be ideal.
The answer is 50; °F
